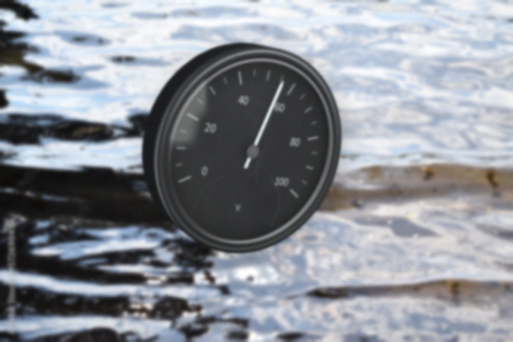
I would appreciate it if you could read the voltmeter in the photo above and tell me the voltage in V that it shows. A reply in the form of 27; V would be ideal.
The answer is 55; V
